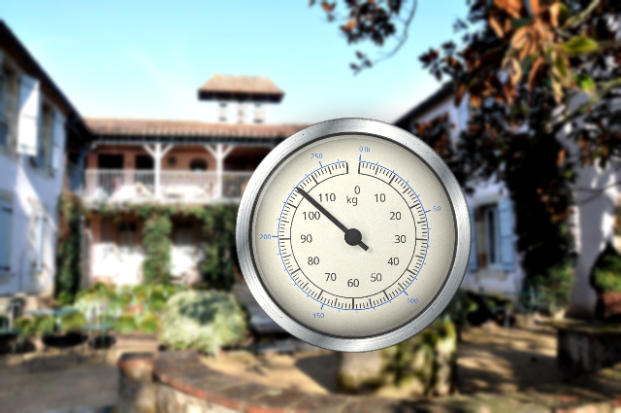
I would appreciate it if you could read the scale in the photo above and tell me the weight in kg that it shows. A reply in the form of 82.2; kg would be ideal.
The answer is 105; kg
